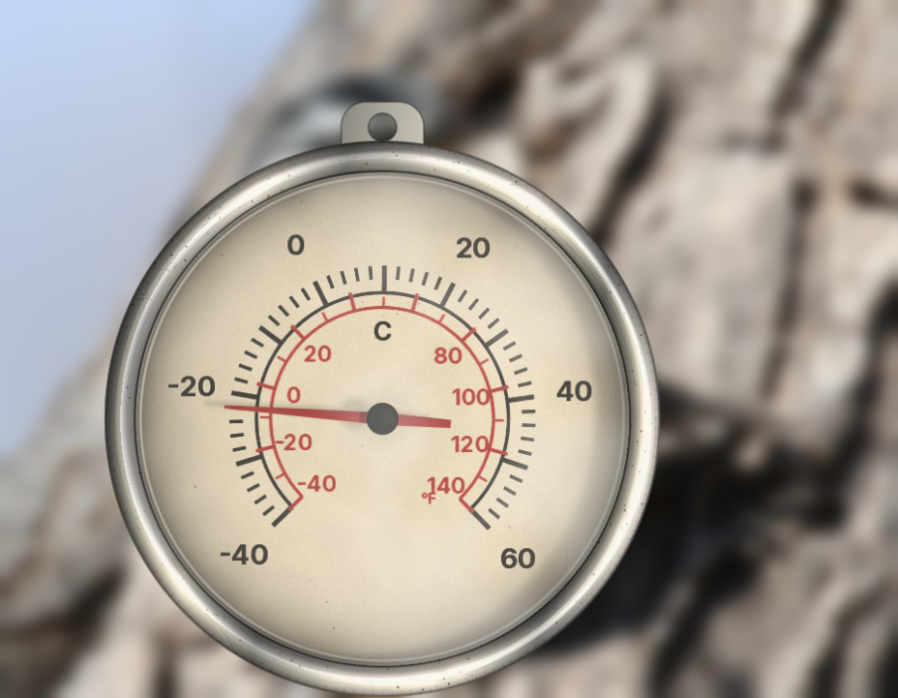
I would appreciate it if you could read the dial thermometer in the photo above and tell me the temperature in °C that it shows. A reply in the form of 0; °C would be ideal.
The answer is -22; °C
